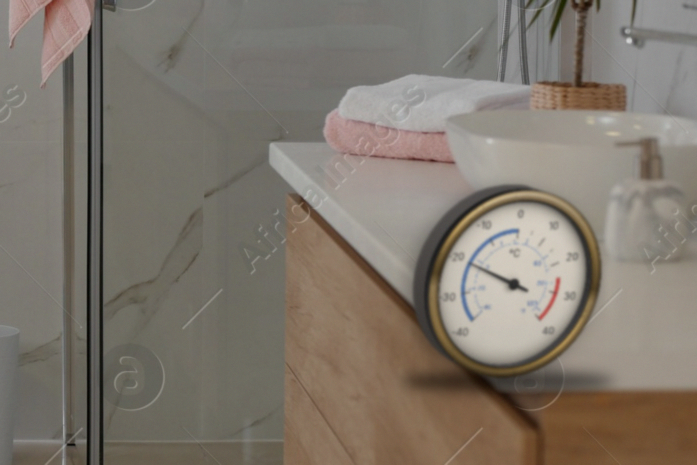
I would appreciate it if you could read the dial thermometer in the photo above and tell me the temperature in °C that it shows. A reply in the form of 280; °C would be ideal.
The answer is -20; °C
